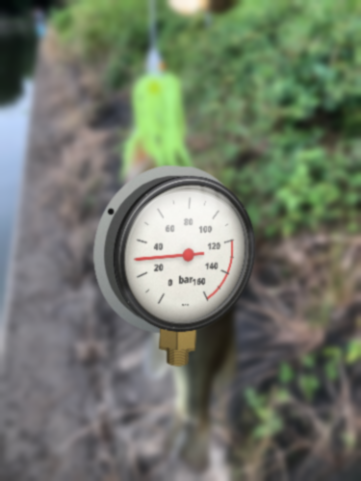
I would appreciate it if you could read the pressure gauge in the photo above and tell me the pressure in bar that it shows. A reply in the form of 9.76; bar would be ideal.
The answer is 30; bar
